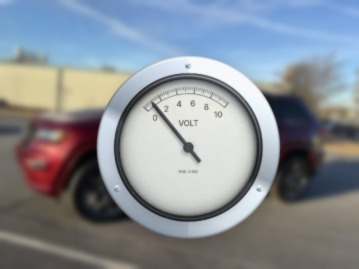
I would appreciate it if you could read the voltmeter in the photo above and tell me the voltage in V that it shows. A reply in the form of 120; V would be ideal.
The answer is 1; V
